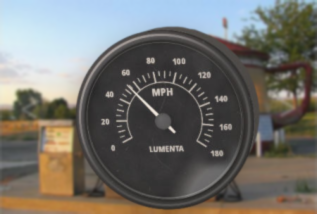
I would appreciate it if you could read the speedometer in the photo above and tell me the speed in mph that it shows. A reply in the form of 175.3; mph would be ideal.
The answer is 55; mph
